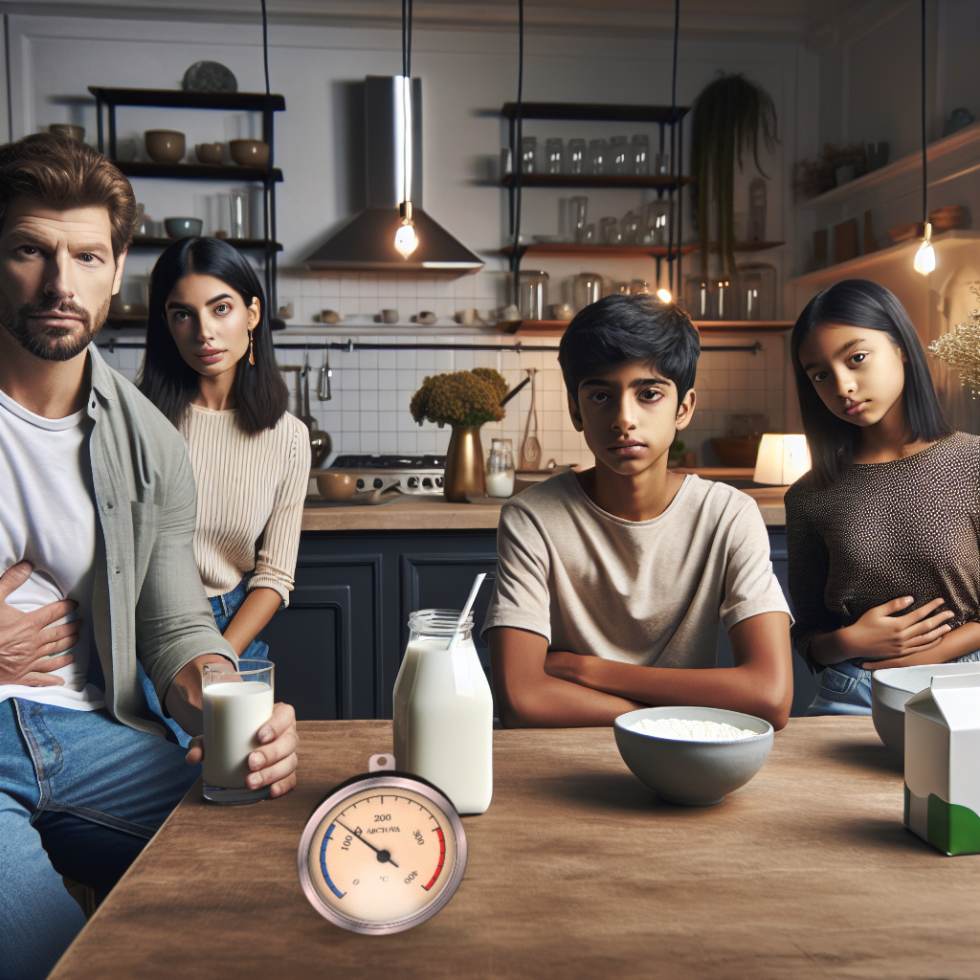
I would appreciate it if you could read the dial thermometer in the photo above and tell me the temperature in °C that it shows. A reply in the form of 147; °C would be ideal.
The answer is 130; °C
